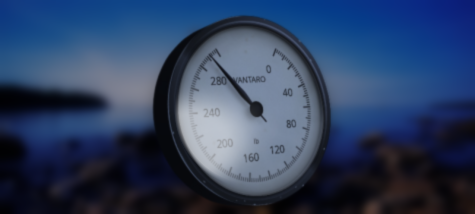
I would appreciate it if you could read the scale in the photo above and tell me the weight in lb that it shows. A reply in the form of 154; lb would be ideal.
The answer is 290; lb
